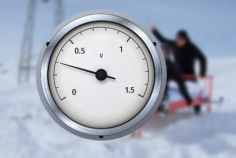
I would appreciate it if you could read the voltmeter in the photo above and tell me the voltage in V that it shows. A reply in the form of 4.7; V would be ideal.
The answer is 0.3; V
